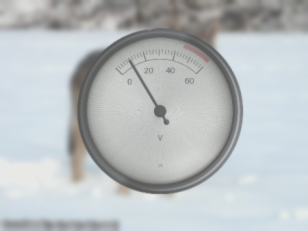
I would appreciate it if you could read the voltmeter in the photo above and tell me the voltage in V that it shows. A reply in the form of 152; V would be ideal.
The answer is 10; V
